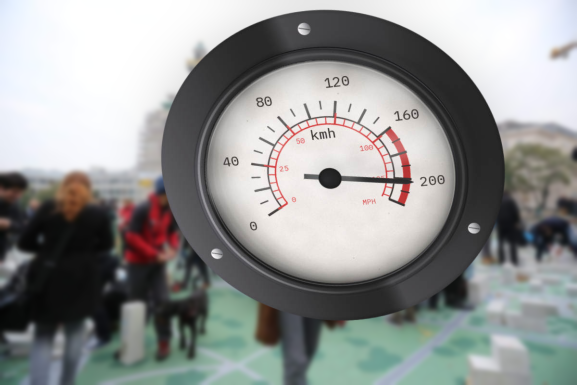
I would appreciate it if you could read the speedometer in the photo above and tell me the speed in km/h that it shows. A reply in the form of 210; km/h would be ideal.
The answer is 200; km/h
